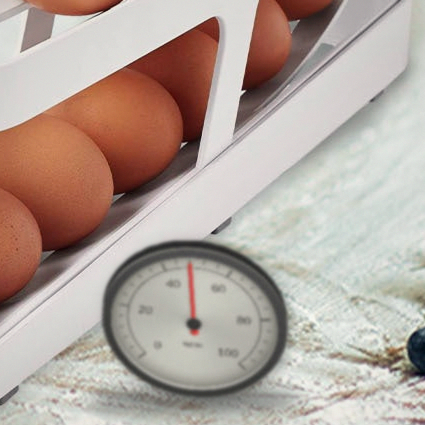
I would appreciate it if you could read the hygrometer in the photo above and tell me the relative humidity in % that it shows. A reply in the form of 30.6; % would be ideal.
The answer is 48; %
